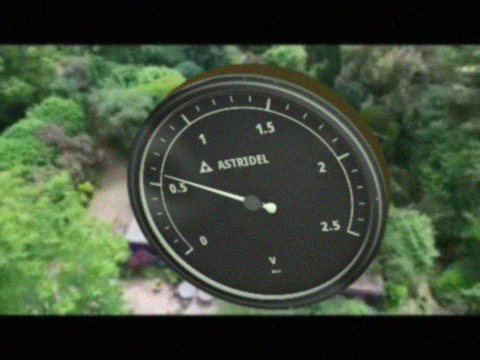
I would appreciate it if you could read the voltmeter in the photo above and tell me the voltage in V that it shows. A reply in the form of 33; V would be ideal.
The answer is 0.6; V
